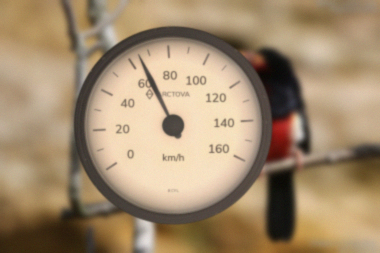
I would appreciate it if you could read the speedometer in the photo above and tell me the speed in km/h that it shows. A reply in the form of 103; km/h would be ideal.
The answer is 65; km/h
